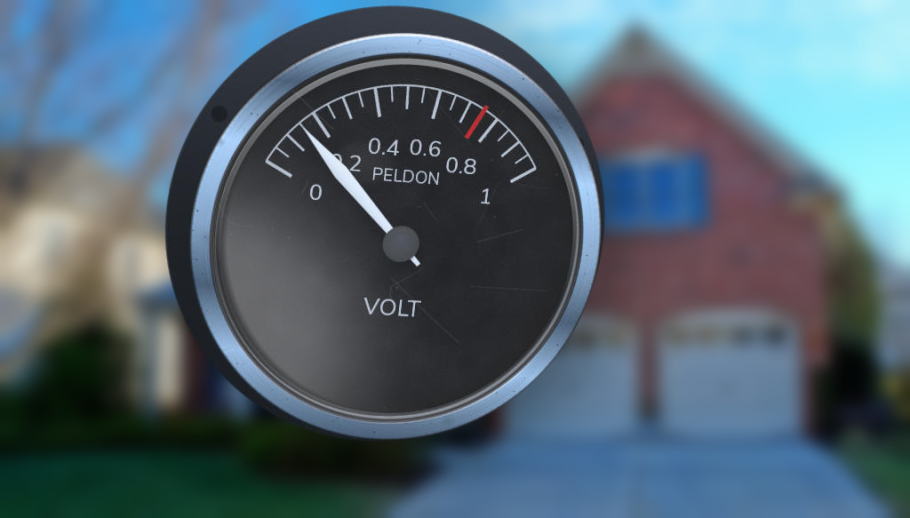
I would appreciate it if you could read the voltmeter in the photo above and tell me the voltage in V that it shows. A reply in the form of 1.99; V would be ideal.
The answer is 0.15; V
